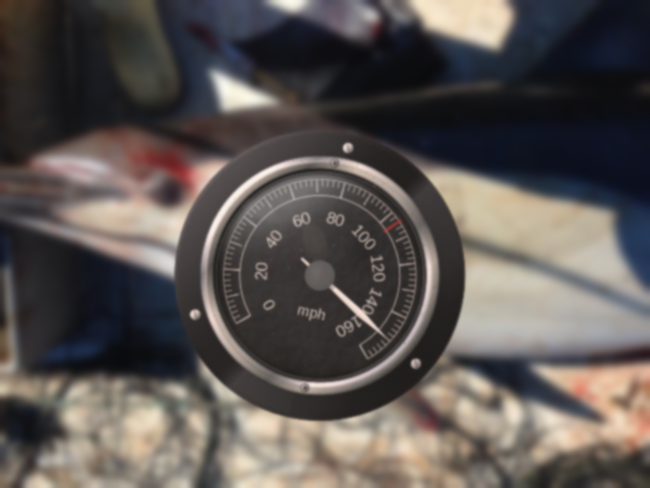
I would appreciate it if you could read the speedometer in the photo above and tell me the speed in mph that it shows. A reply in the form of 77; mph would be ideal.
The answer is 150; mph
